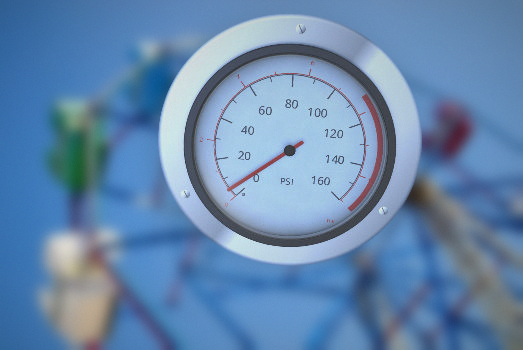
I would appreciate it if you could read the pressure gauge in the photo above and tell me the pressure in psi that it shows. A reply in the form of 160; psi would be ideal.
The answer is 5; psi
